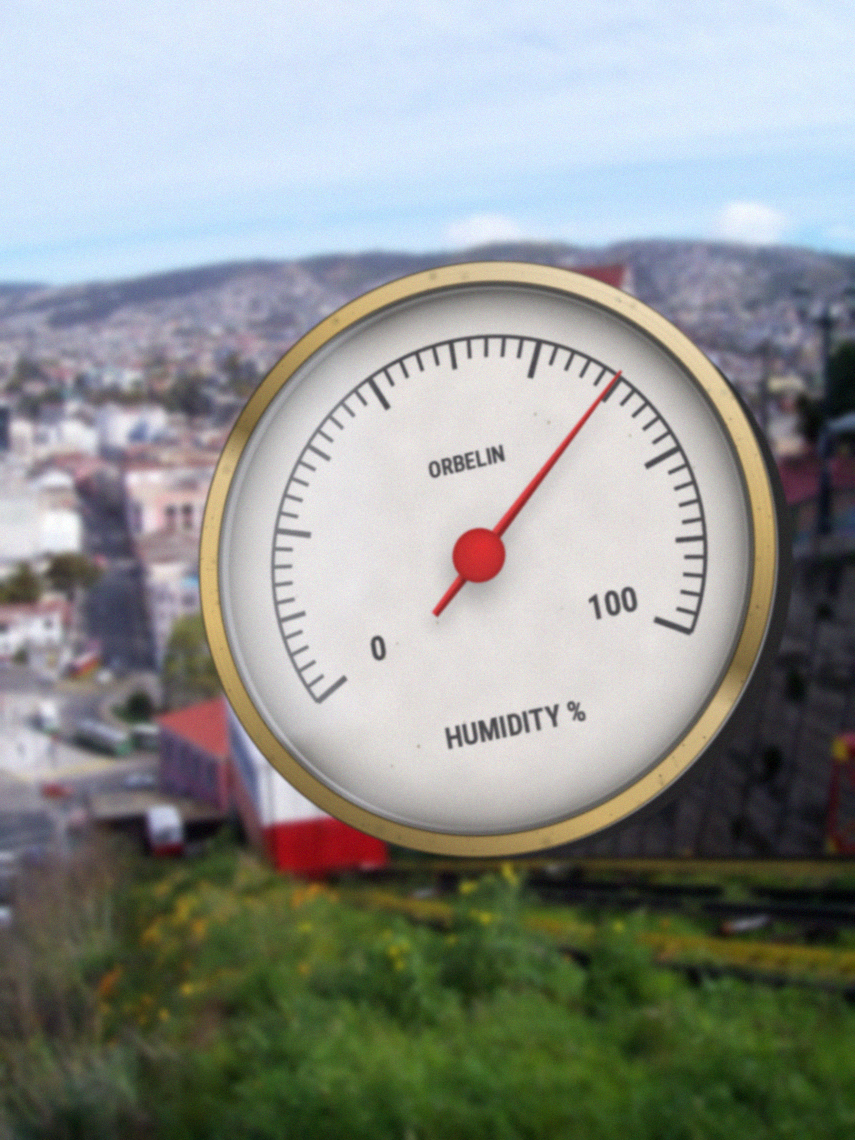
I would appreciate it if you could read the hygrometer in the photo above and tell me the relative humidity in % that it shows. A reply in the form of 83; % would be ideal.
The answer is 70; %
